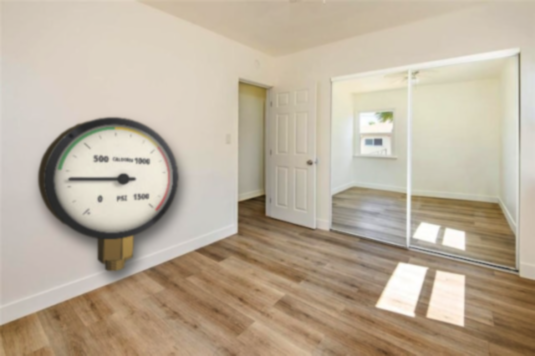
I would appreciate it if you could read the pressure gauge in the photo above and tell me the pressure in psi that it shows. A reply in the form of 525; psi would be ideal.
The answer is 250; psi
